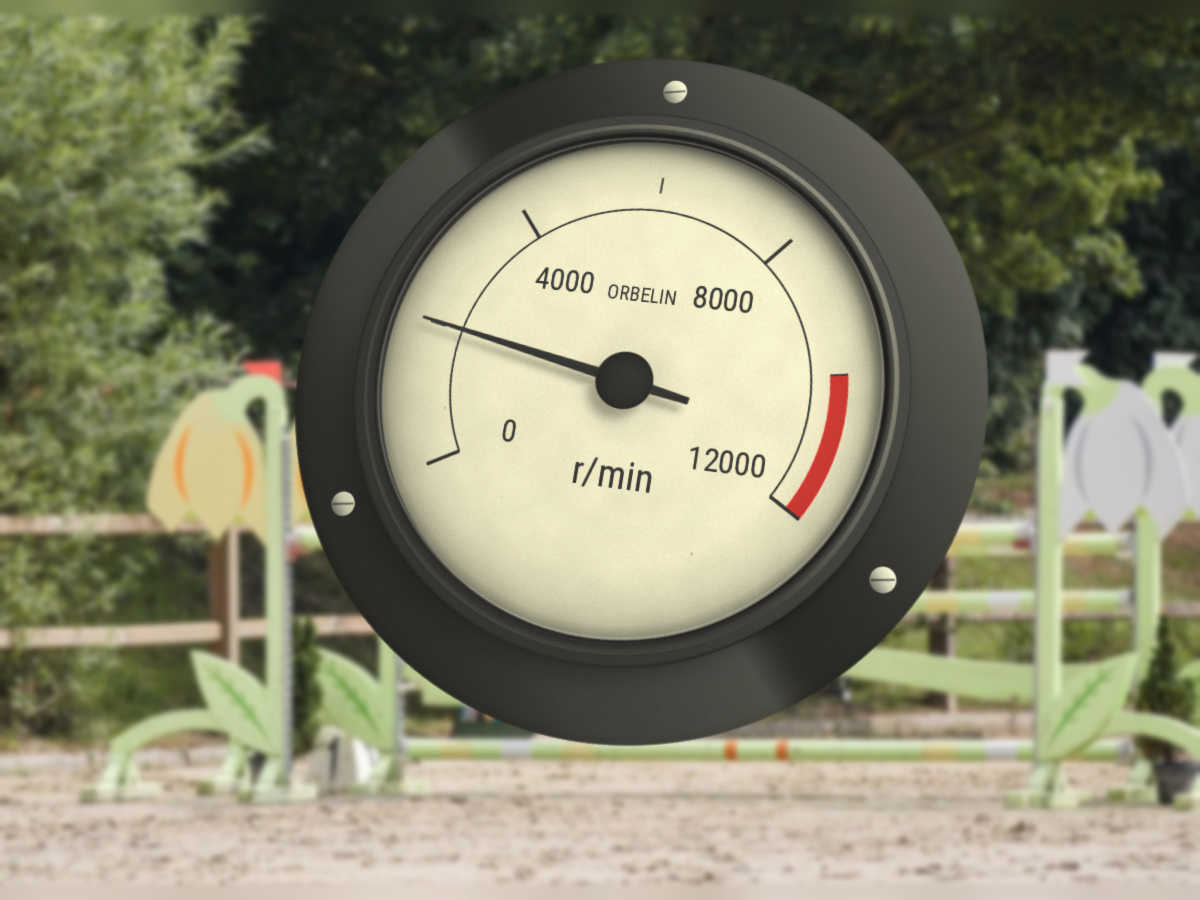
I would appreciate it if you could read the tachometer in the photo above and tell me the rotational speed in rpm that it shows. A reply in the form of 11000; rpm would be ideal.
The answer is 2000; rpm
